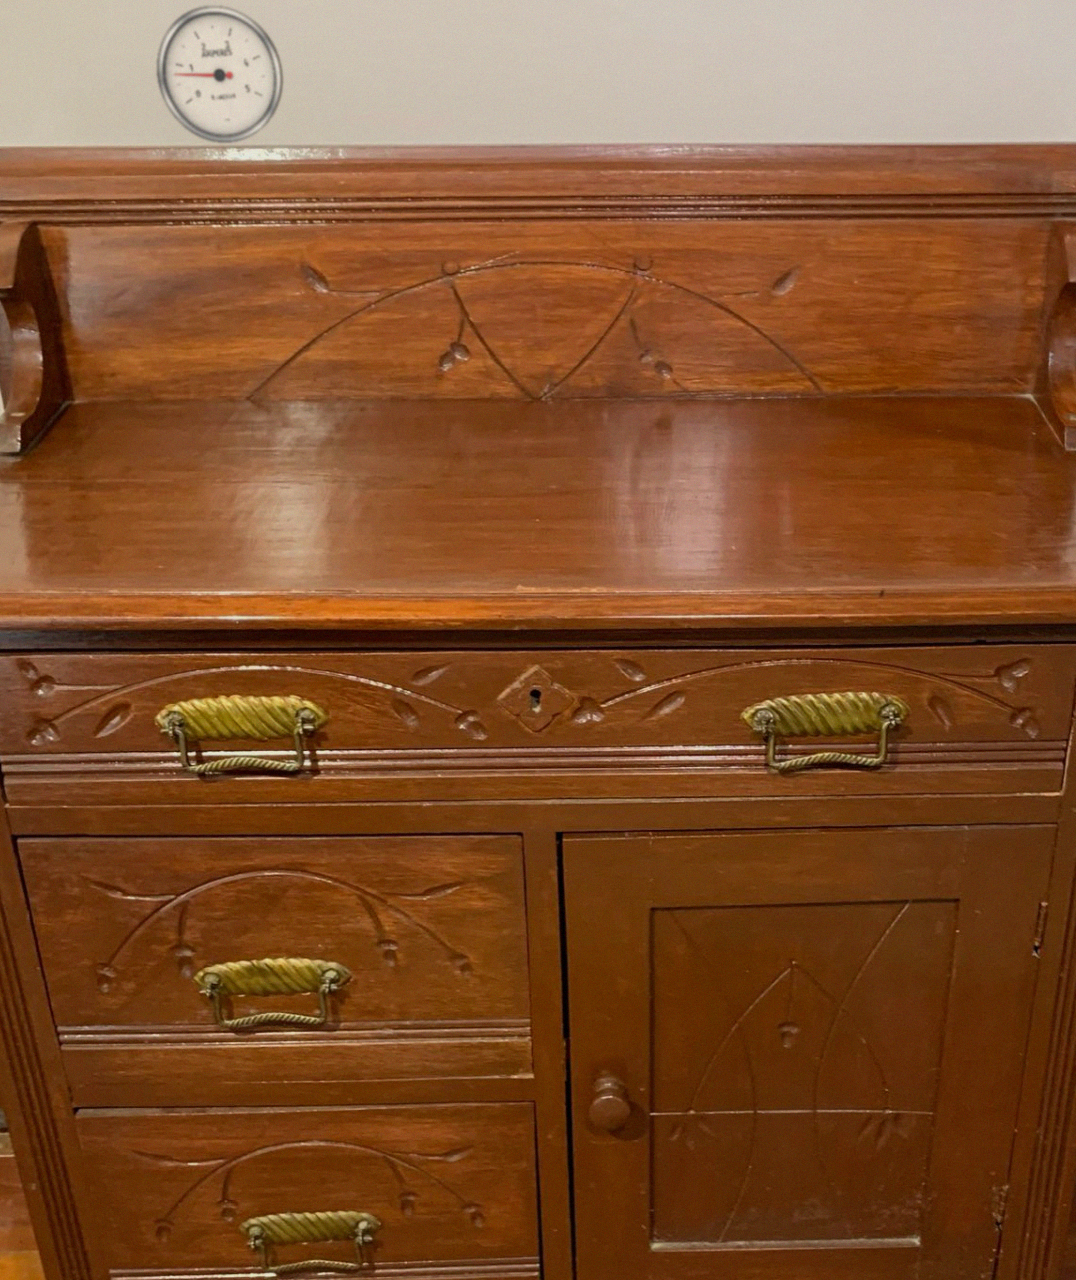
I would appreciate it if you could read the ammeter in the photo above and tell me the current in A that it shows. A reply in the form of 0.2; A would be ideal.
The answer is 0.75; A
